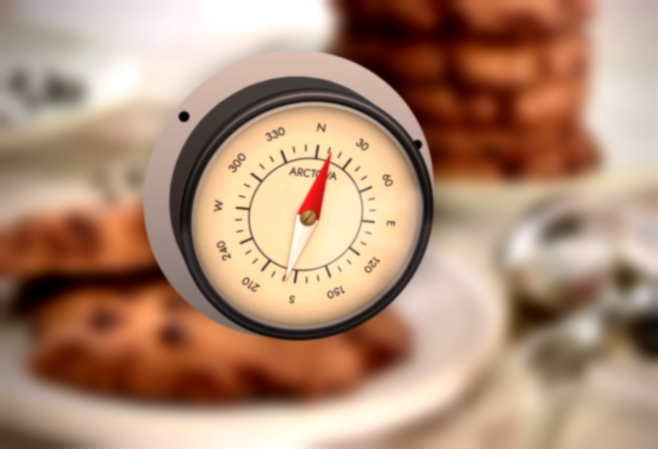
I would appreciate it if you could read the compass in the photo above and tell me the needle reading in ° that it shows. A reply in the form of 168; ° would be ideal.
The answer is 10; °
